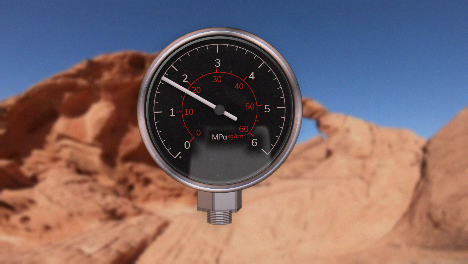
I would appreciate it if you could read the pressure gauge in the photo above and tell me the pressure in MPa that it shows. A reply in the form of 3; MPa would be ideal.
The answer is 1.7; MPa
